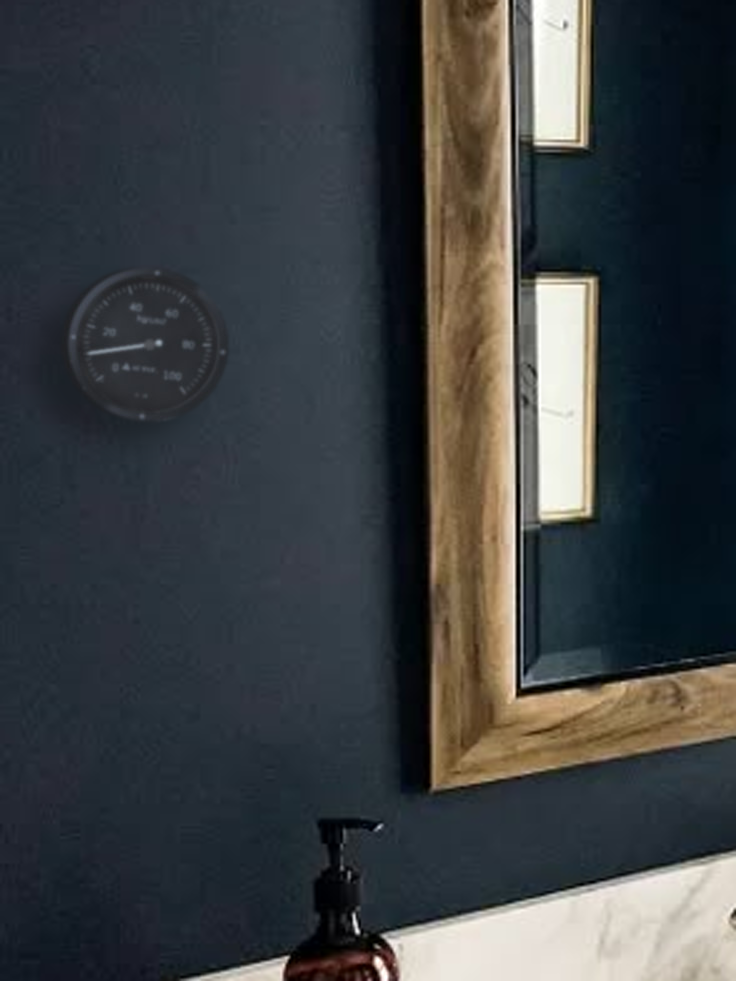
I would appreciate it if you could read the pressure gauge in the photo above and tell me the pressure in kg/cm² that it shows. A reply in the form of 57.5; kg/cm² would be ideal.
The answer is 10; kg/cm²
